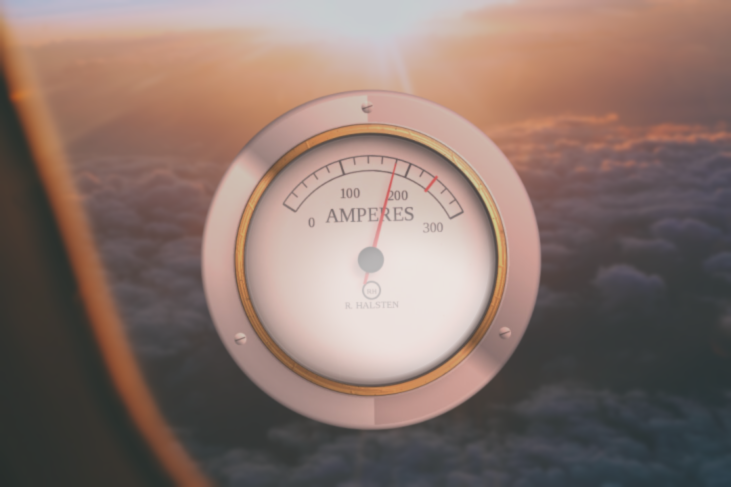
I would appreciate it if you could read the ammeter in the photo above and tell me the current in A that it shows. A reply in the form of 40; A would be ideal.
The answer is 180; A
